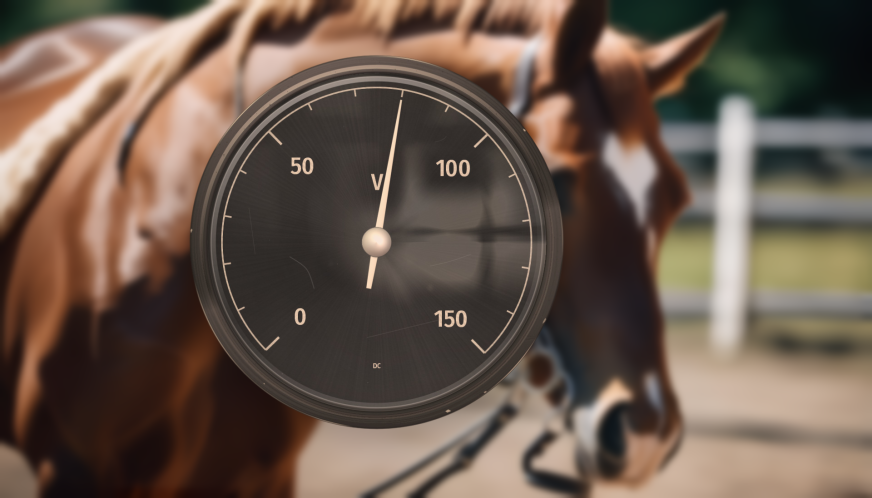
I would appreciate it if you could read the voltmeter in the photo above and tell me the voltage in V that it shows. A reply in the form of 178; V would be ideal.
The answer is 80; V
